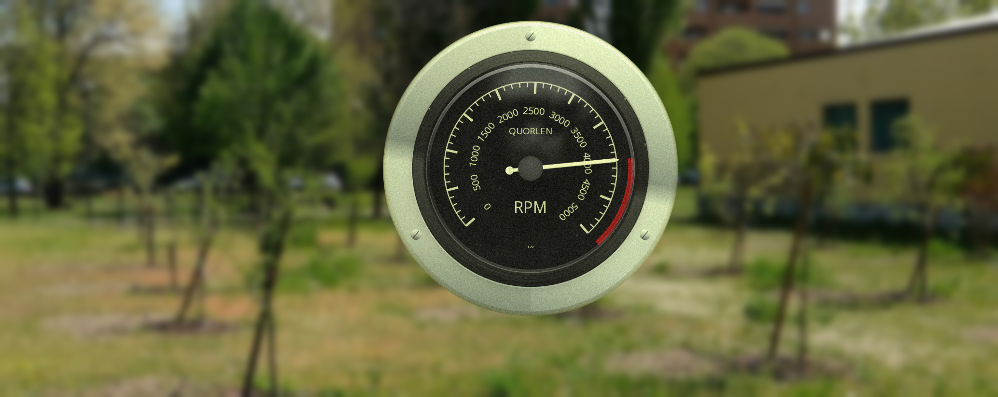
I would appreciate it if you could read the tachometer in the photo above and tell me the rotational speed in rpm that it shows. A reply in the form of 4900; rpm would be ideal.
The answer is 4000; rpm
